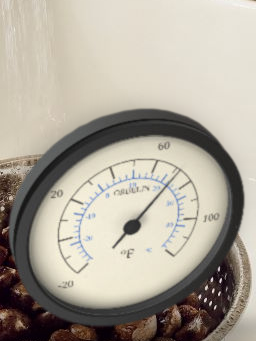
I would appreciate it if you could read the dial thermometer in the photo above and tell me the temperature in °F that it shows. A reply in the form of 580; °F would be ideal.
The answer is 70; °F
